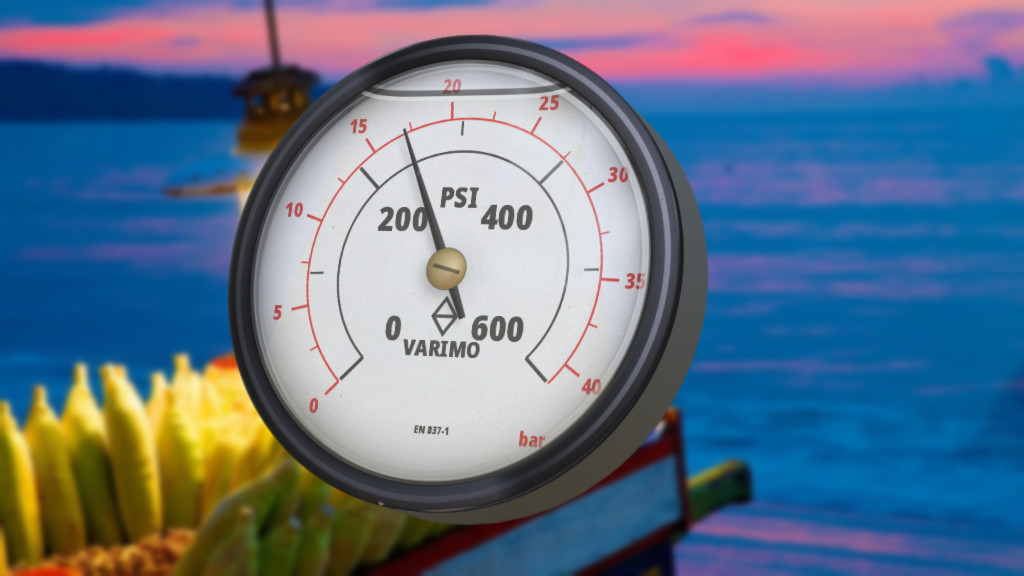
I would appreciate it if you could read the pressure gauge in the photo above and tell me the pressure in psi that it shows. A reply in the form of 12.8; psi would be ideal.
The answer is 250; psi
